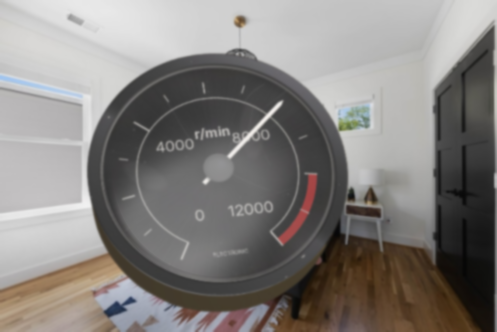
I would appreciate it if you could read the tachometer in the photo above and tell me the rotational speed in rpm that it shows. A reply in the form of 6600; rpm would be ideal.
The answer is 8000; rpm
